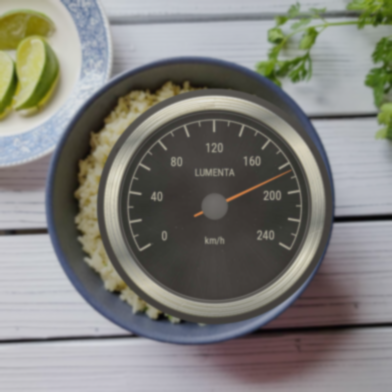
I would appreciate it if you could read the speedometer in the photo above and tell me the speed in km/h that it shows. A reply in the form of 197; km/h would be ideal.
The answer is 185; km/h
